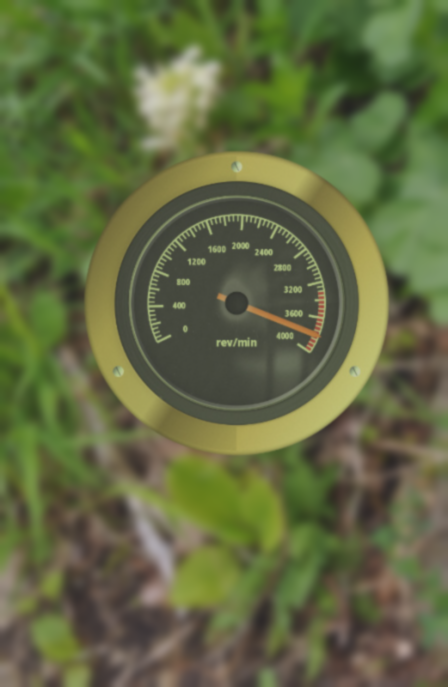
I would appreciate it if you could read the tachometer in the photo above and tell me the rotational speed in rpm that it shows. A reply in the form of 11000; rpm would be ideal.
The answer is 3800; rpm
